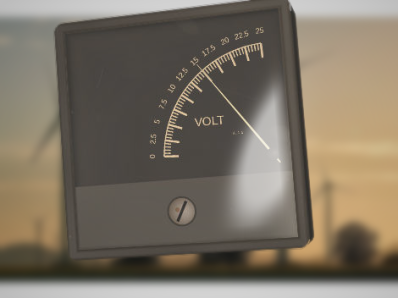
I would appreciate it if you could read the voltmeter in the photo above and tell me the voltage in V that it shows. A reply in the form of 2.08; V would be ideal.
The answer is 15; V
